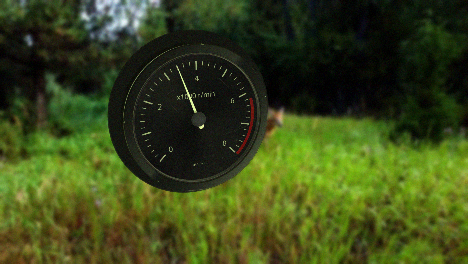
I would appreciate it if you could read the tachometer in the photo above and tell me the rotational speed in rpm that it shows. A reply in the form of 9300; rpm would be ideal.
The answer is 3400; rpm
